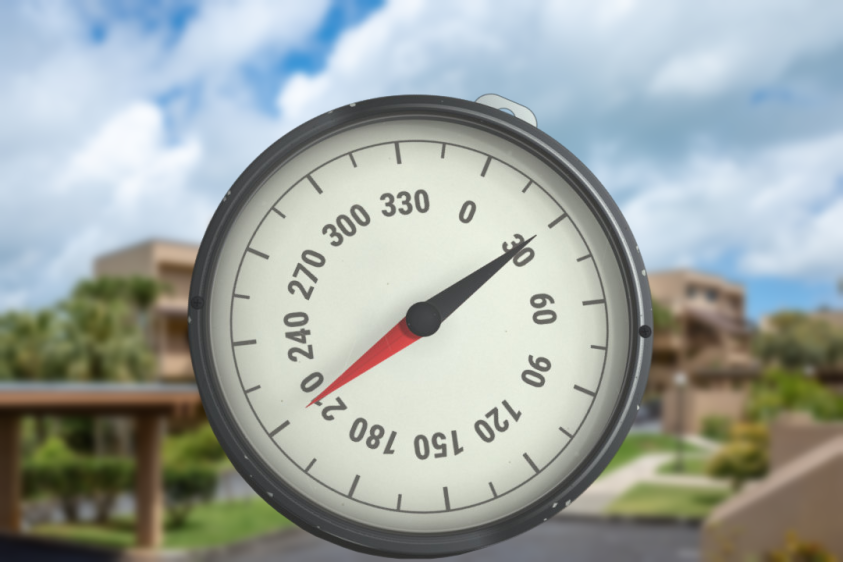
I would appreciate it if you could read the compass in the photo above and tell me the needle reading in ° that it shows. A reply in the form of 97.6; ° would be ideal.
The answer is 210; °
